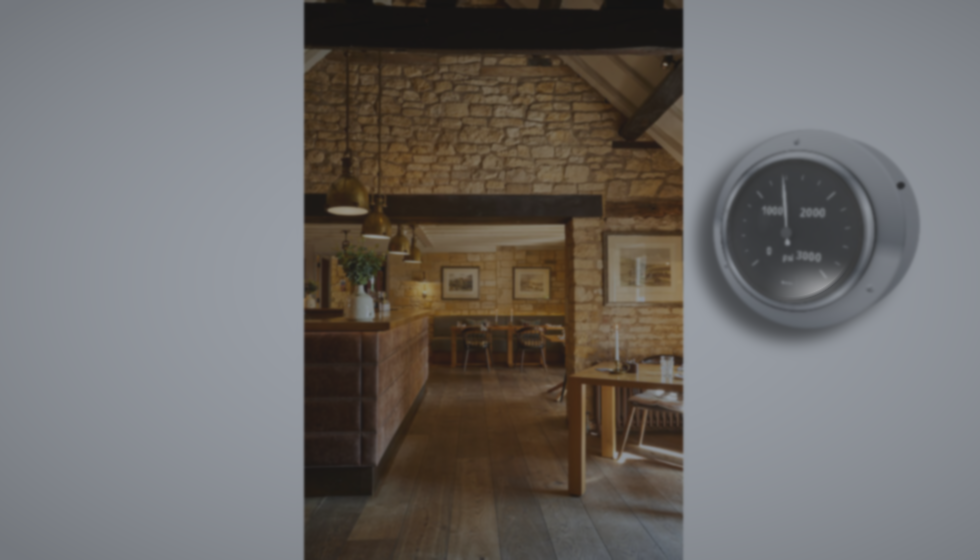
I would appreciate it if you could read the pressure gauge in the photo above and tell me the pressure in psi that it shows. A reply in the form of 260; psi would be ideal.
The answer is 1400; psi
